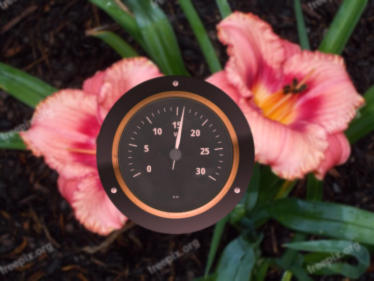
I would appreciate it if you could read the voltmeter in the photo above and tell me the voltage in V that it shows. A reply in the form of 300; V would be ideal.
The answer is 16; V
